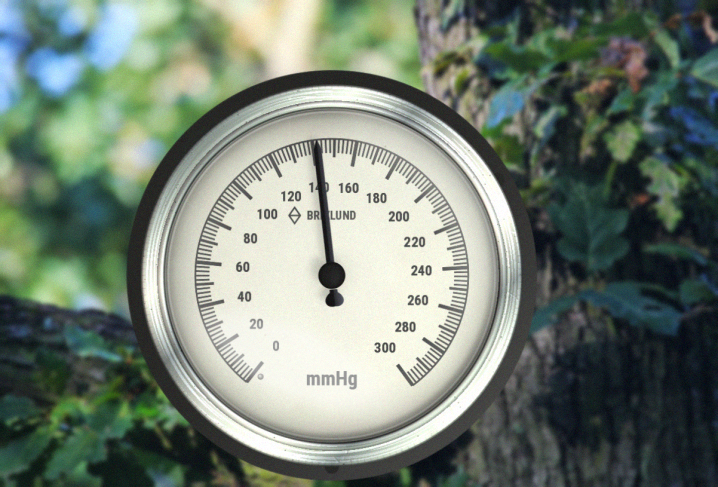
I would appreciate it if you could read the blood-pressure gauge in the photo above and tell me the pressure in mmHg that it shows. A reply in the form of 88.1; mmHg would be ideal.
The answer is 142; mmHg
